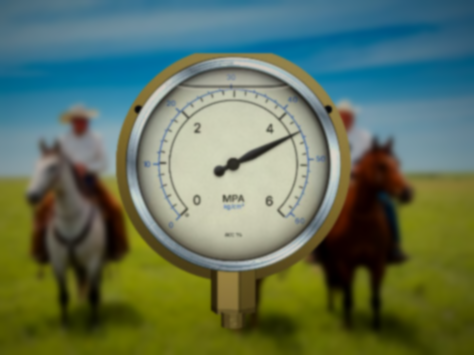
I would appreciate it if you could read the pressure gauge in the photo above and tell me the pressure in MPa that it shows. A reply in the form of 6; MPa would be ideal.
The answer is 4.4; MPa
